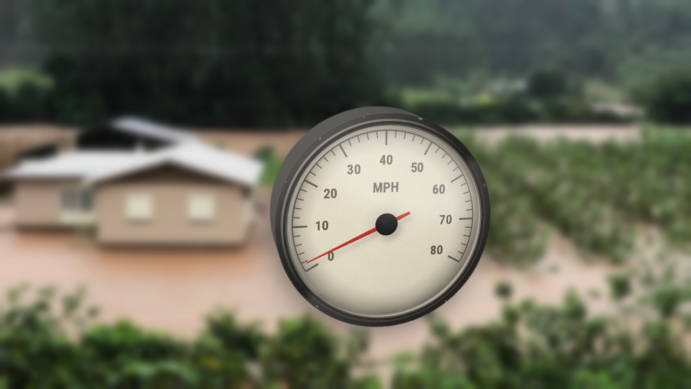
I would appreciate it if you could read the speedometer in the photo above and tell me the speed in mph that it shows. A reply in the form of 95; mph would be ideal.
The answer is 2; mph
